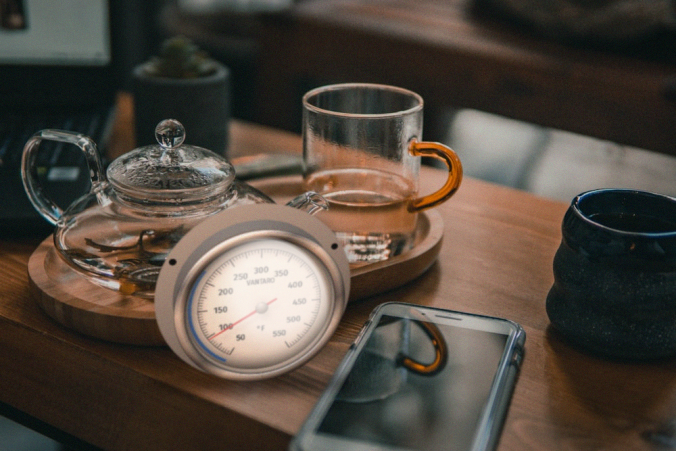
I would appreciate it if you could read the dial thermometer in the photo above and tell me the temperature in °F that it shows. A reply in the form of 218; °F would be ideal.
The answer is 100; °F
